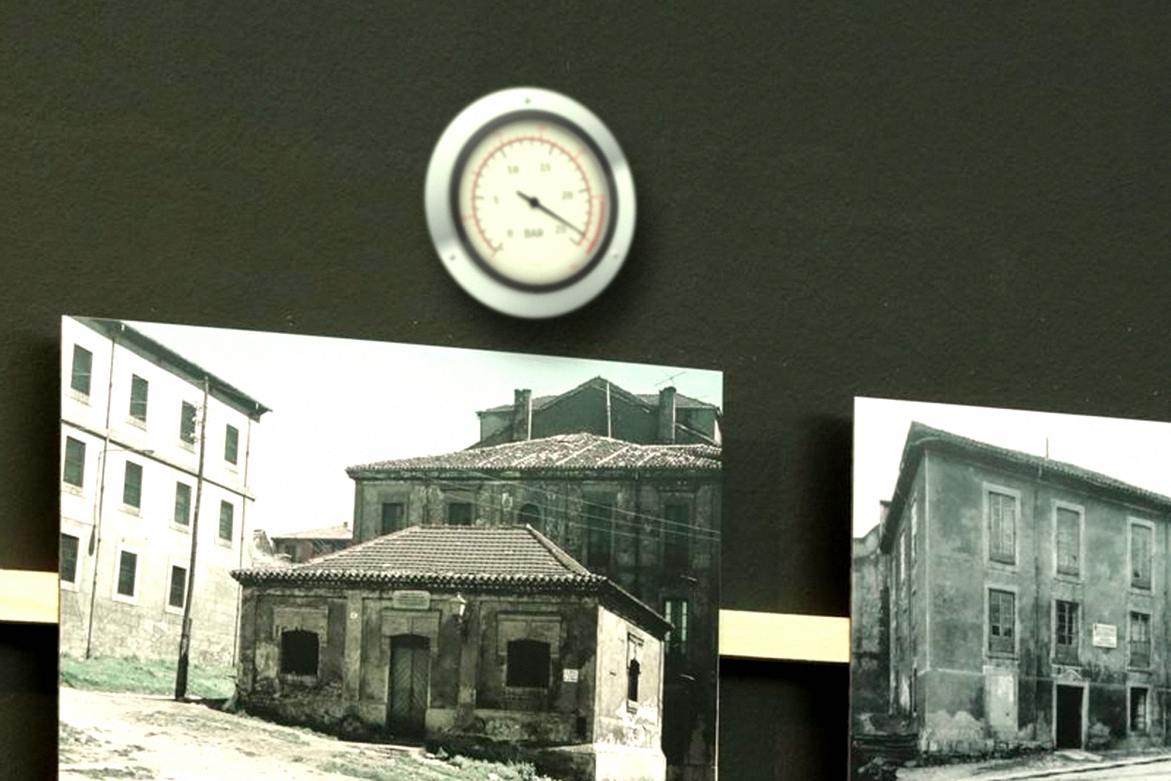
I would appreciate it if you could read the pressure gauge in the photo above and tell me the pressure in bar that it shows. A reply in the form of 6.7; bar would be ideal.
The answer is 24; bar
